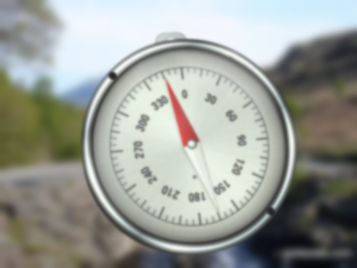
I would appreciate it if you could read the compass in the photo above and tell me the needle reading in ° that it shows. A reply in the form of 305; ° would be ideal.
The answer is 345; °
